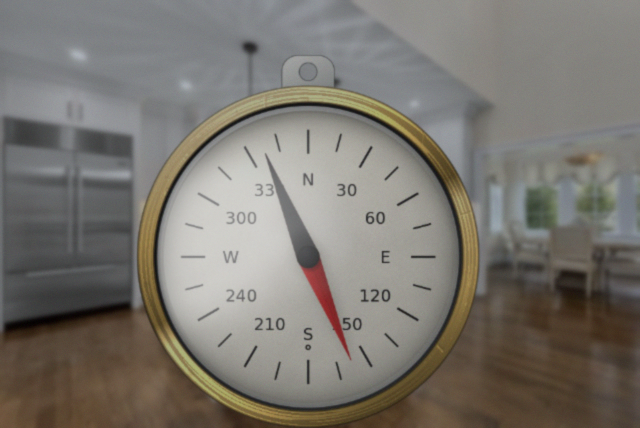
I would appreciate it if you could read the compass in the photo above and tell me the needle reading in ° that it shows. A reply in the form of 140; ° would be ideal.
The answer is 157.5; °
